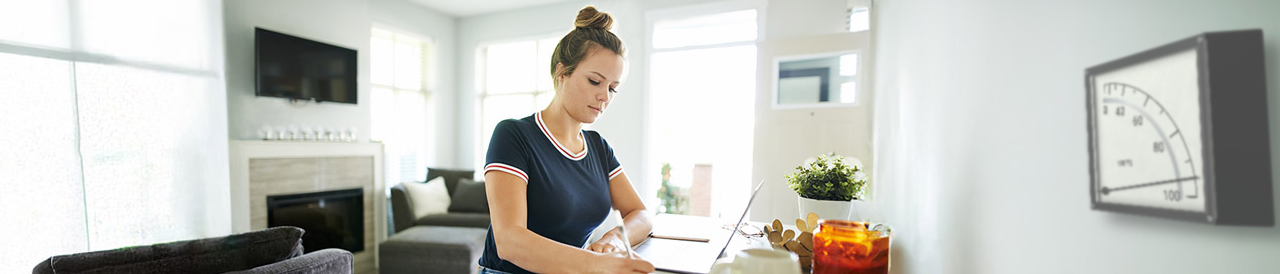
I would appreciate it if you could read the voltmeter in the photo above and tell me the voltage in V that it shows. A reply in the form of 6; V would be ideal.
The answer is 95; V
